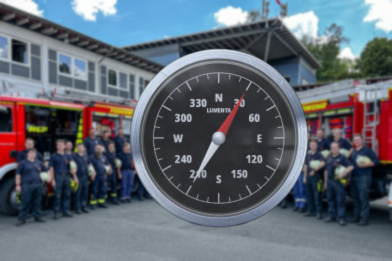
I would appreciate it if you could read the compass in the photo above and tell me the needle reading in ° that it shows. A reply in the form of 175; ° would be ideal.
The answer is 30; °
